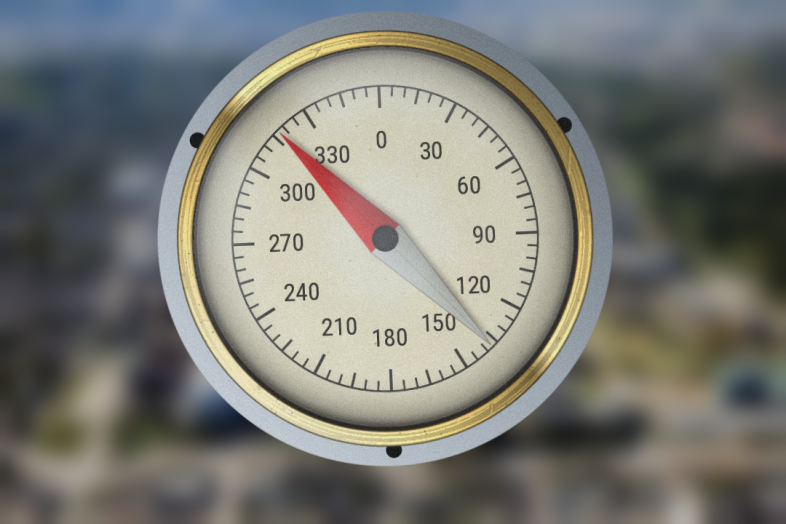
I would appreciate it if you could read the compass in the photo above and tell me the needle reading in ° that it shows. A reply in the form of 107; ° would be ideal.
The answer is 317.5; °
